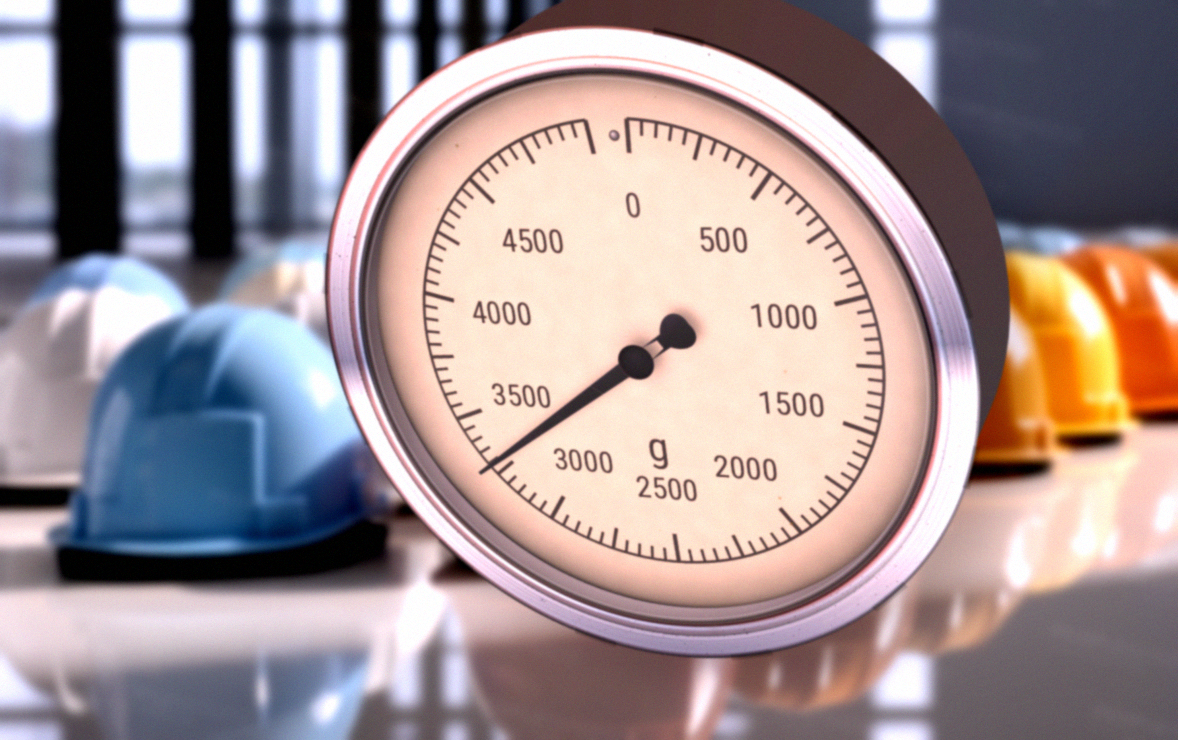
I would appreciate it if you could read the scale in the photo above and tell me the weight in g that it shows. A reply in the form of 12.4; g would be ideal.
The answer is 3300; g
